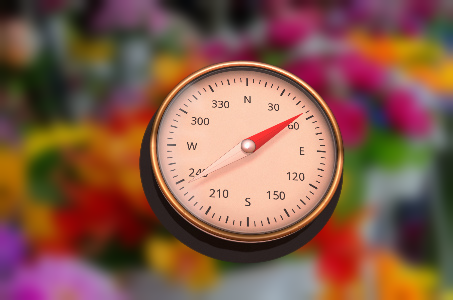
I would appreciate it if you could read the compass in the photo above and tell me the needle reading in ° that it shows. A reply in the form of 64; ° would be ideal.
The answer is 55; °
